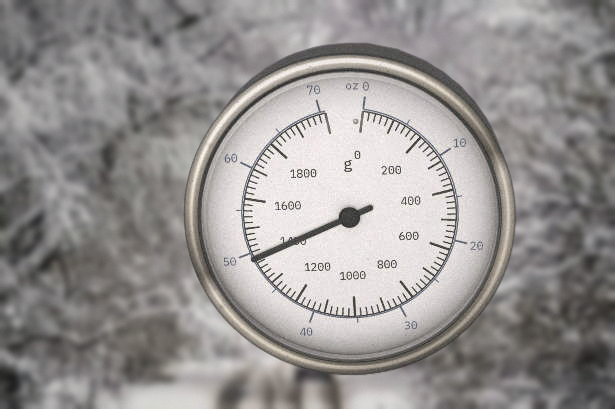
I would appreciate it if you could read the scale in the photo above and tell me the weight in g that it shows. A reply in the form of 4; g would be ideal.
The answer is 1400; g
